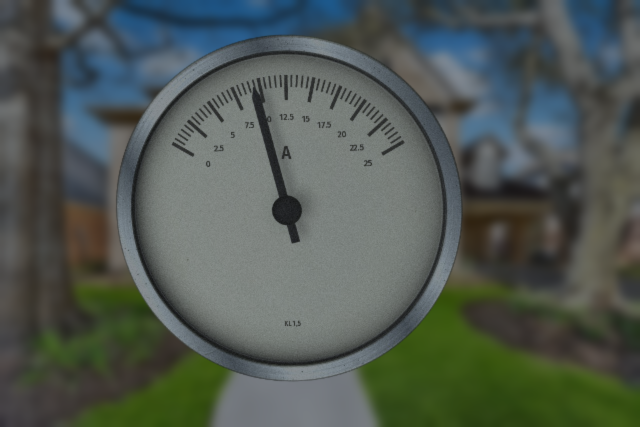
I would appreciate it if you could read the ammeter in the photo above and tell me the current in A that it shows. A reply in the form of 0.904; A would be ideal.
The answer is 9.5; A
